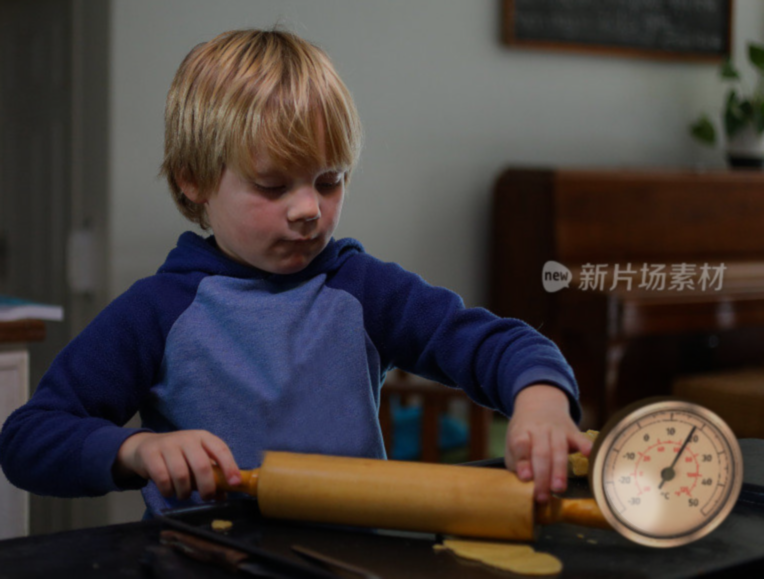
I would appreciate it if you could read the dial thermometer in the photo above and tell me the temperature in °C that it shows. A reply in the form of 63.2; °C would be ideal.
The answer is 17.5; °C
